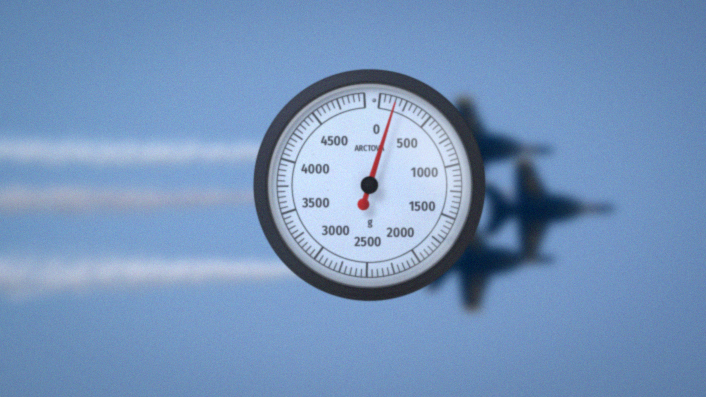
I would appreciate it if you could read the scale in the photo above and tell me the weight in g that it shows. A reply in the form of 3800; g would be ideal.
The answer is 150; g
